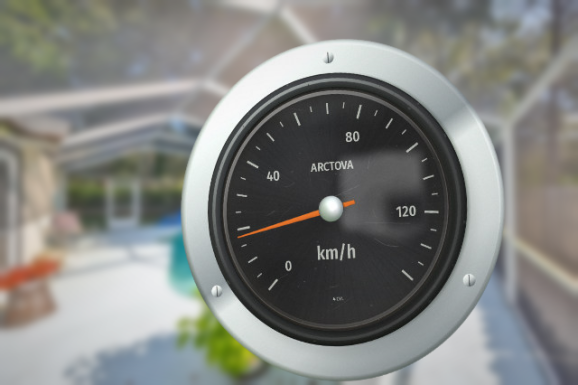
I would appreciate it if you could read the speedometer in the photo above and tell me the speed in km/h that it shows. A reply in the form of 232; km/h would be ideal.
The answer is 17.5; km/h
